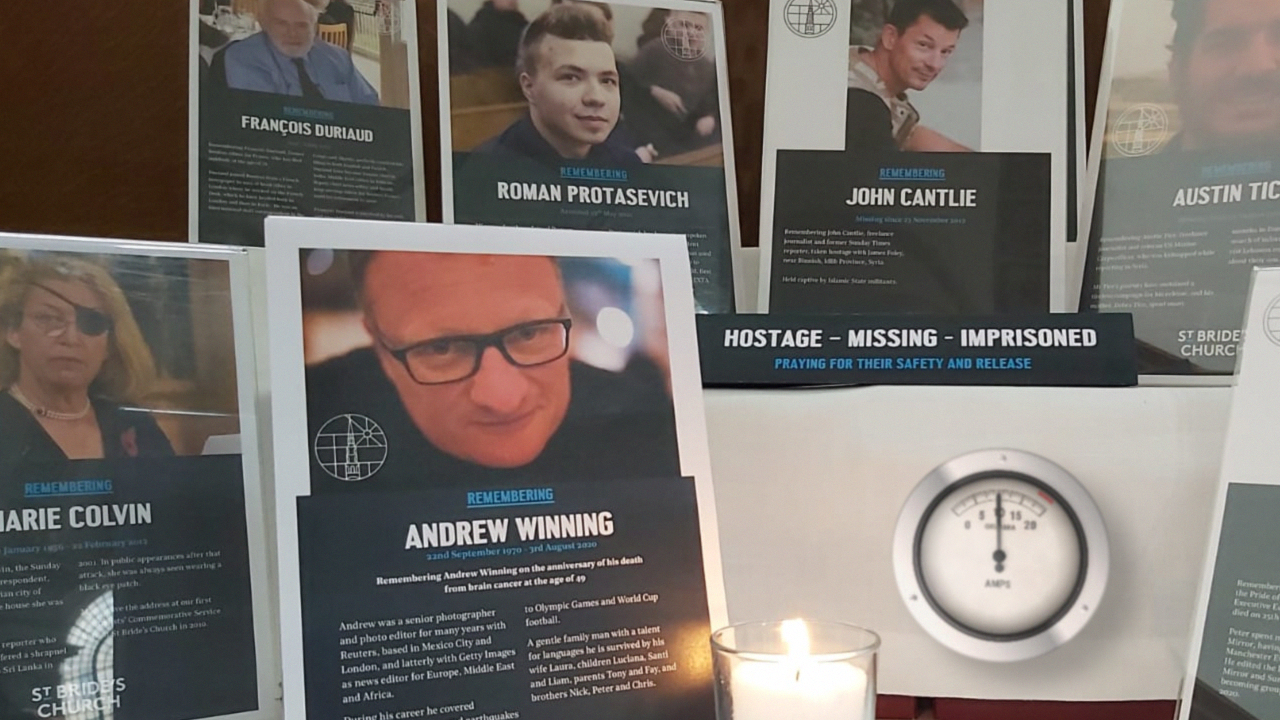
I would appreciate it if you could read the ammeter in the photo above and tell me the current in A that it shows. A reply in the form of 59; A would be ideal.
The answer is 10; A
